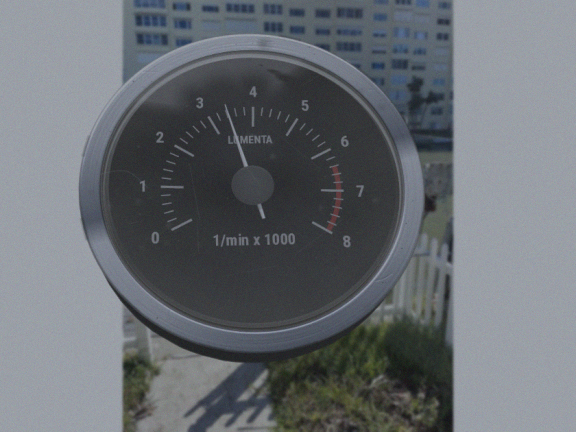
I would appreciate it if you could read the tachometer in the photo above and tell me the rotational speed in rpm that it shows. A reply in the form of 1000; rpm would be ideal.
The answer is 3400; rpm
